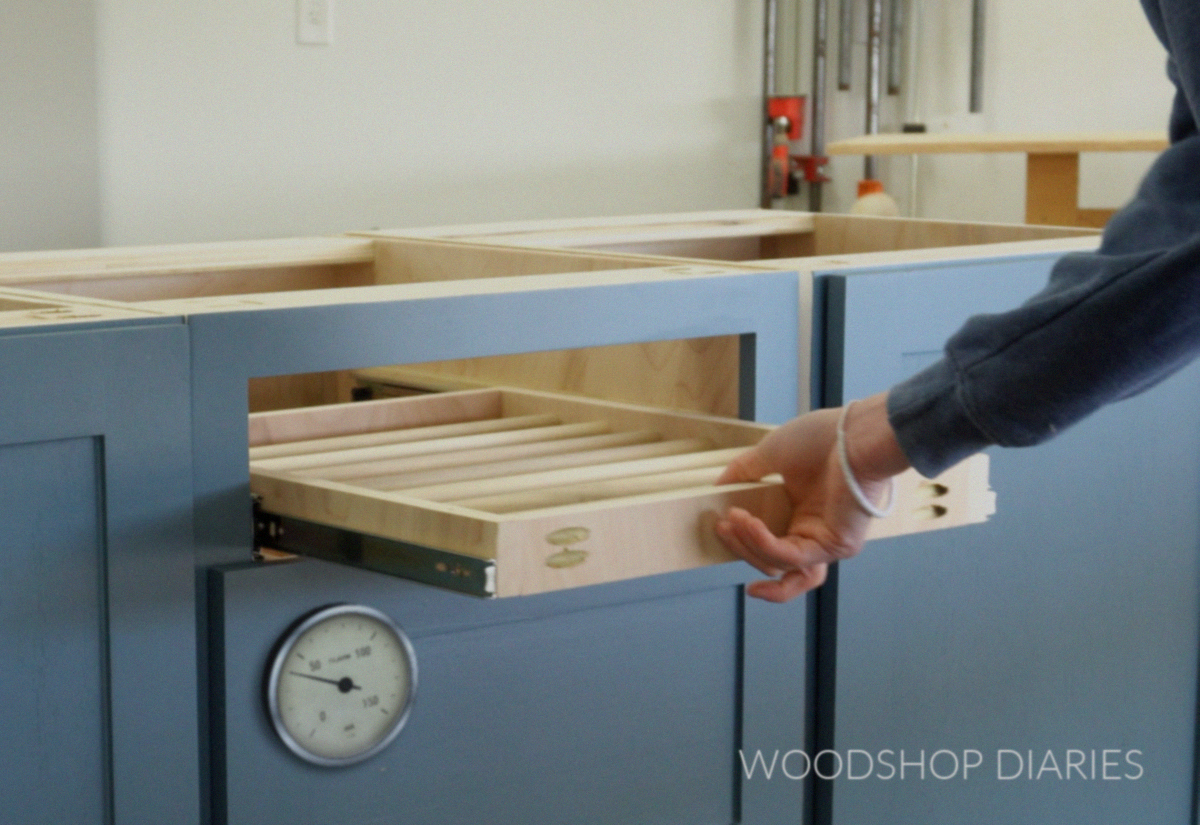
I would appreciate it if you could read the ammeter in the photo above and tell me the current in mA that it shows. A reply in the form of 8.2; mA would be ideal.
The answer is 40; mA
